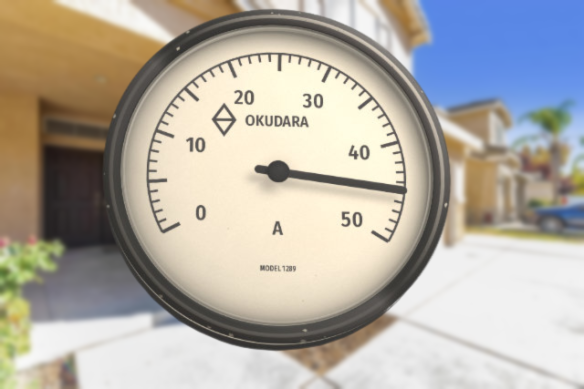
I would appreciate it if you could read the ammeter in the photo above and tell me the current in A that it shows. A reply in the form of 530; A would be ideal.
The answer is 45; A
